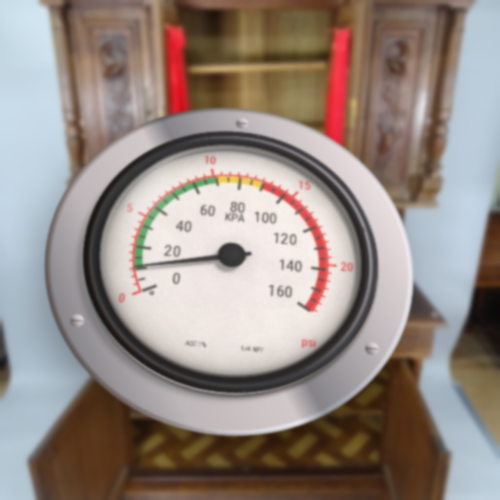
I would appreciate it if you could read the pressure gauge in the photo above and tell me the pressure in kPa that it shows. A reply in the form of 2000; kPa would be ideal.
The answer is 10; kPa
